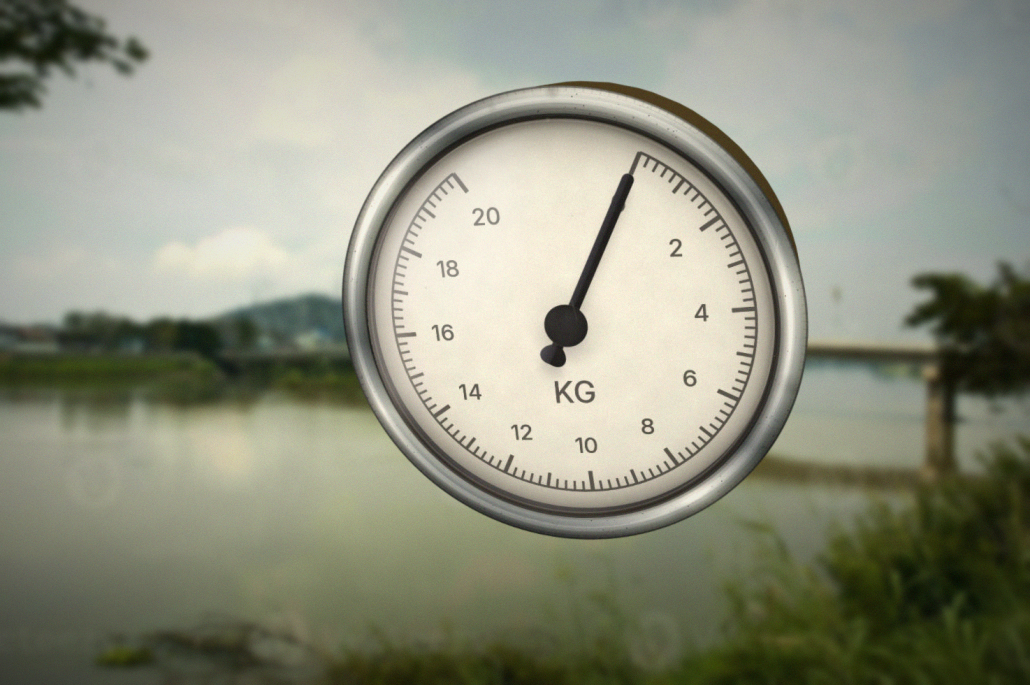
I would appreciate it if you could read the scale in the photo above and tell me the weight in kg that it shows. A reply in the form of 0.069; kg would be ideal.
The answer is 0; kg
